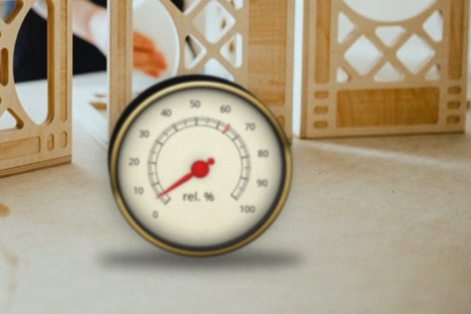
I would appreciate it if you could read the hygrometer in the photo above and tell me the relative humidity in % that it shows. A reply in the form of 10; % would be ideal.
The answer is 5; %
